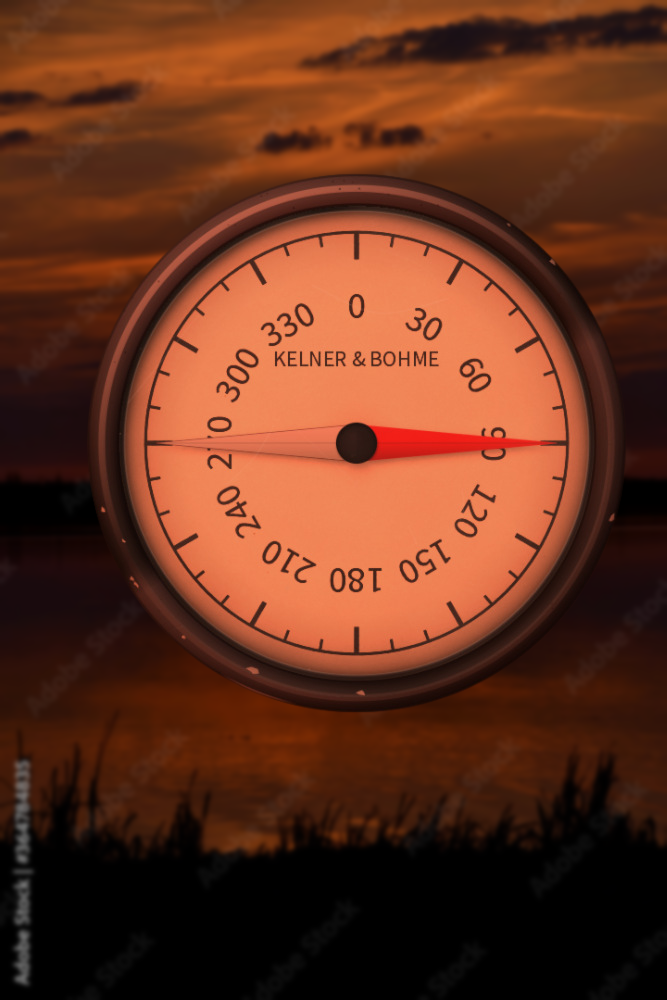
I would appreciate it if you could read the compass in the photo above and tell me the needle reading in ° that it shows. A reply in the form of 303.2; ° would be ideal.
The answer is 90; °
